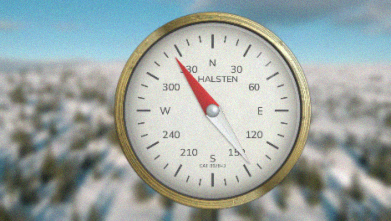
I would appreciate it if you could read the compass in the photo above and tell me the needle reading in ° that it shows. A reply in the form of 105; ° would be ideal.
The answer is 325; °
